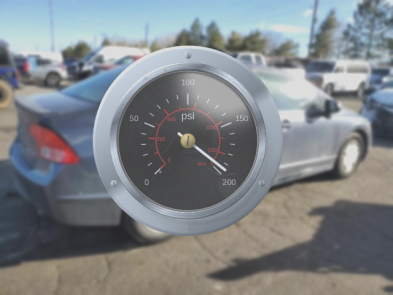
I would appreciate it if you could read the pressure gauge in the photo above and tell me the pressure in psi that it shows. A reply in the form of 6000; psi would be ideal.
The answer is 195; psi
